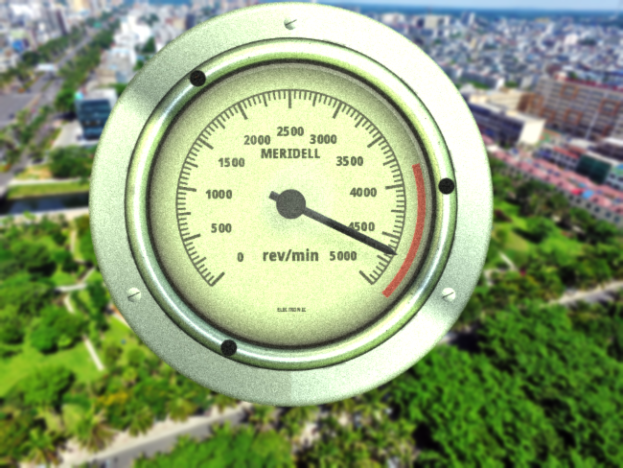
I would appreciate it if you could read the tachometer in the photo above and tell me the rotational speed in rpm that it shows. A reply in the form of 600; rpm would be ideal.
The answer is 4650; rpm
